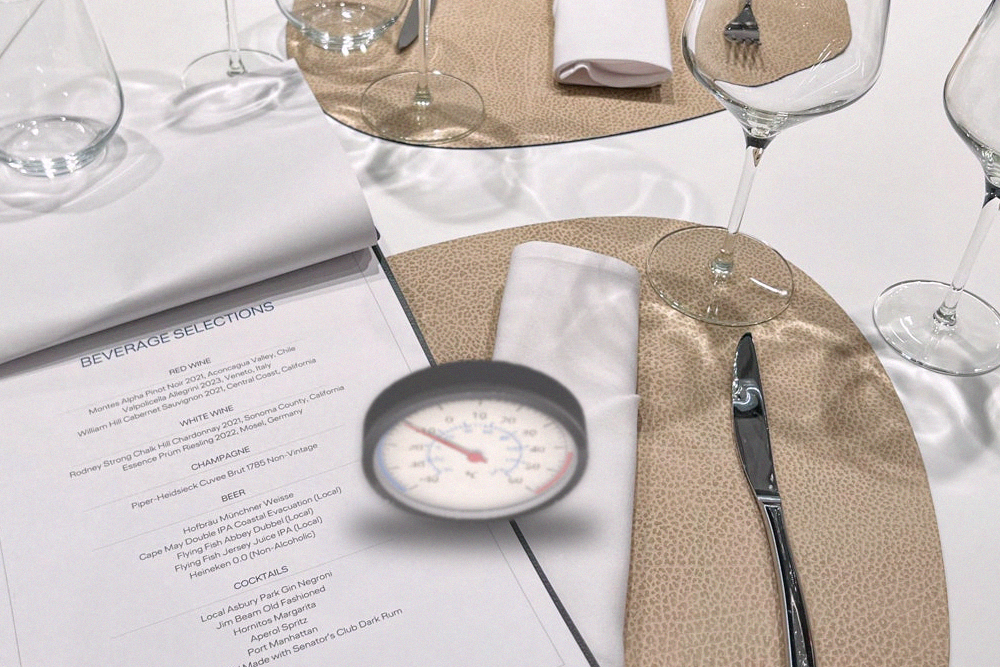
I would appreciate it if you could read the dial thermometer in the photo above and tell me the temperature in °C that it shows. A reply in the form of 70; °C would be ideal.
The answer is -10; °C
